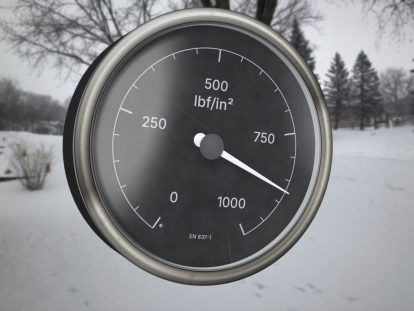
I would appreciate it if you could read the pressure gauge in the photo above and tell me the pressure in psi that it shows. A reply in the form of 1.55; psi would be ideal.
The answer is 875; psi
